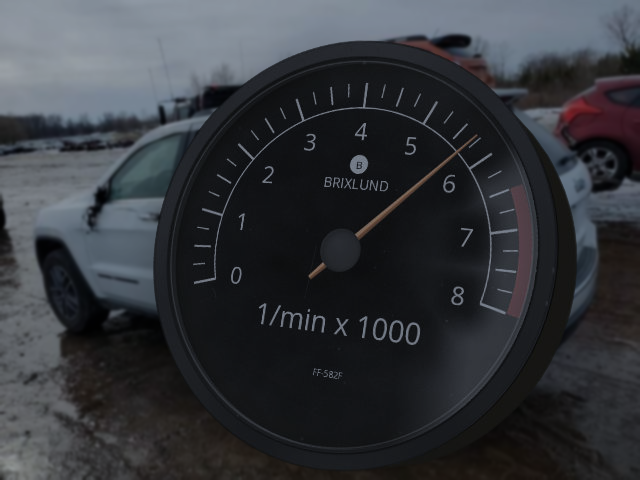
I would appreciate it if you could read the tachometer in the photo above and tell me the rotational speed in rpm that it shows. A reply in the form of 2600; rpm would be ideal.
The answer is 5750; rpm
